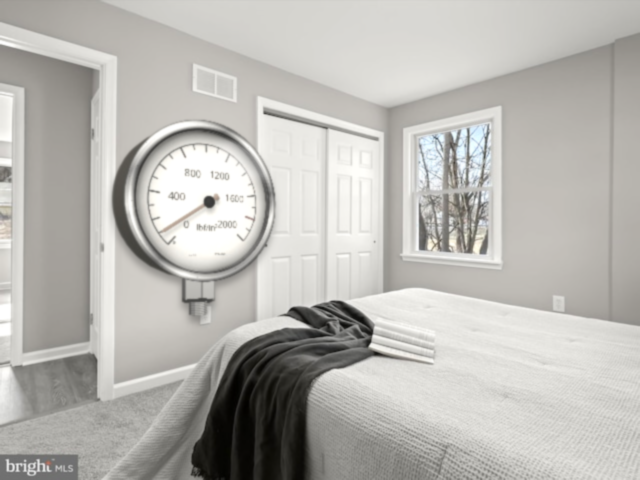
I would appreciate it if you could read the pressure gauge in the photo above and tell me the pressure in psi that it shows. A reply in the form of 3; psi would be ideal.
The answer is 100; psi
